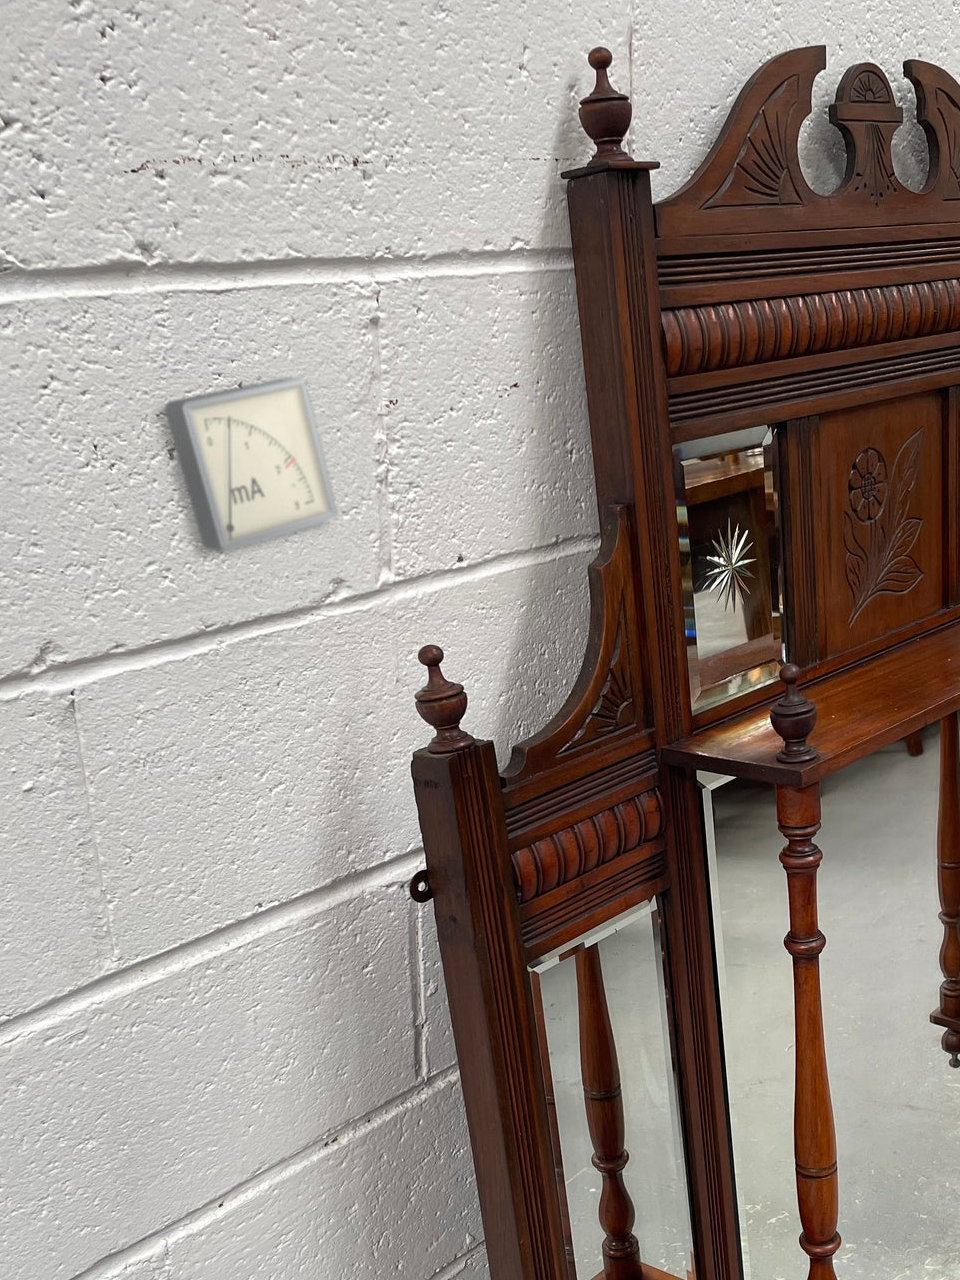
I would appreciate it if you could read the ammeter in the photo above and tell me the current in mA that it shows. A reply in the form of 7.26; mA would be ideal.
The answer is 0.5; mA
